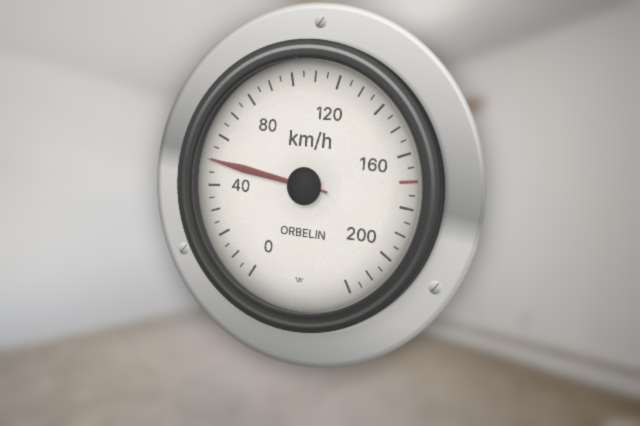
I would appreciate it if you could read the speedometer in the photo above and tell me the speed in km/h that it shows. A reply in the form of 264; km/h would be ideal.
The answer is 50; km/h
